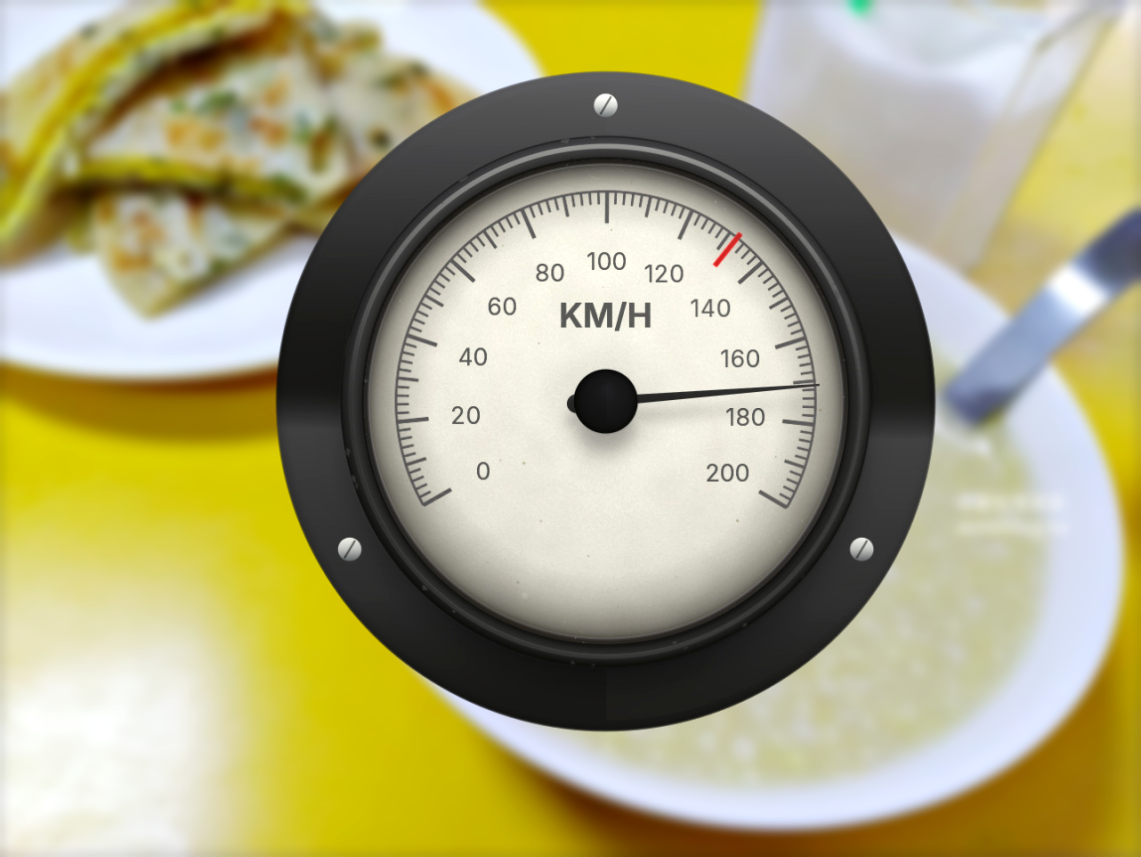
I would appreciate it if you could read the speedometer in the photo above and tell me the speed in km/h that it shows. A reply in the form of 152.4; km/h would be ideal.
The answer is 171; km/h
